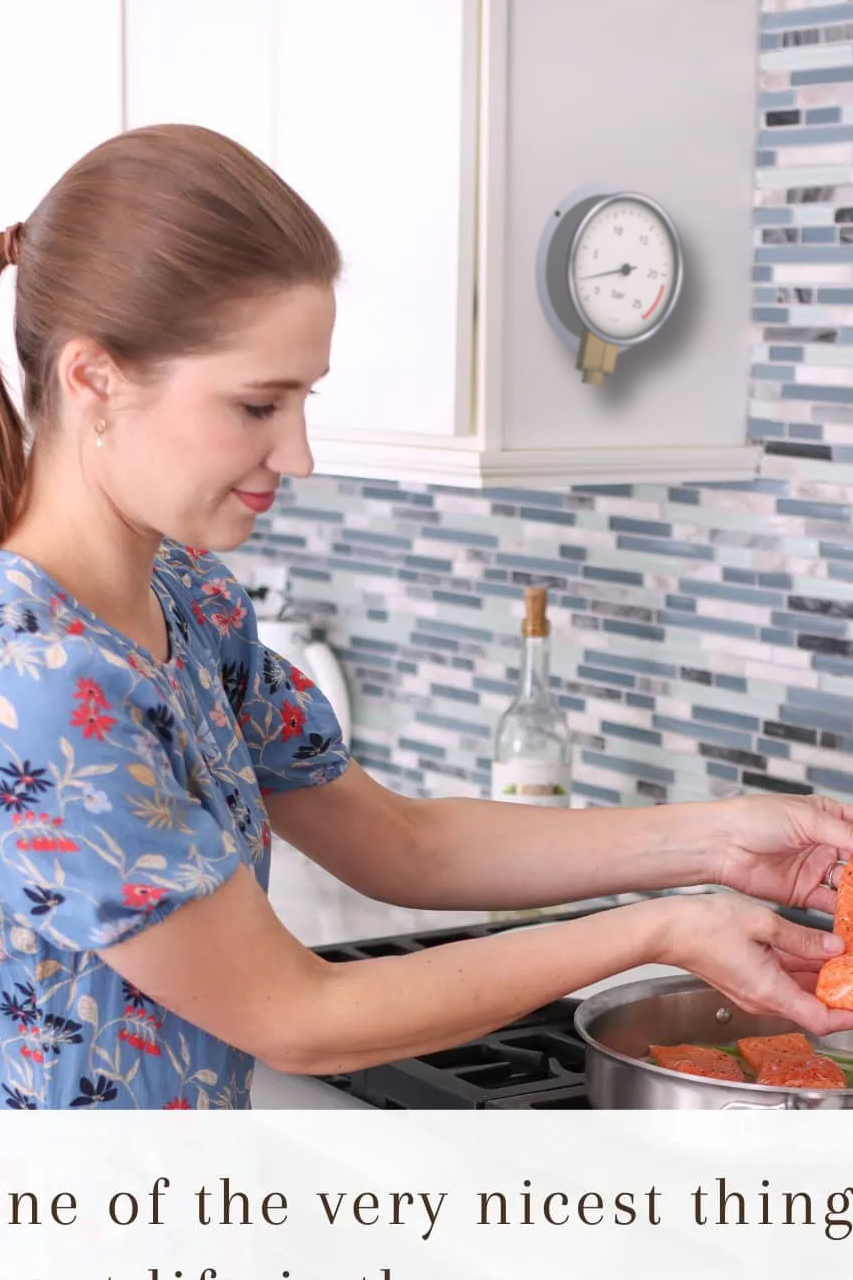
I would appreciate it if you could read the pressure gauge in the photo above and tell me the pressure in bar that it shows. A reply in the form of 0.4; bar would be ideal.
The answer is 2; bar
